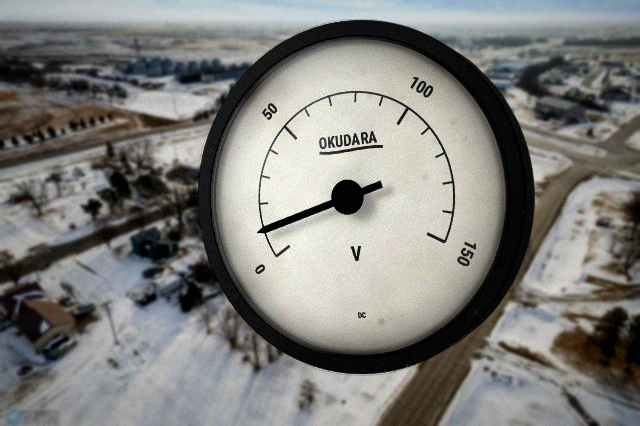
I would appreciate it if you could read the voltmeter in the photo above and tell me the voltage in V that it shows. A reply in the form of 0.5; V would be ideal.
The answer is 10; V
